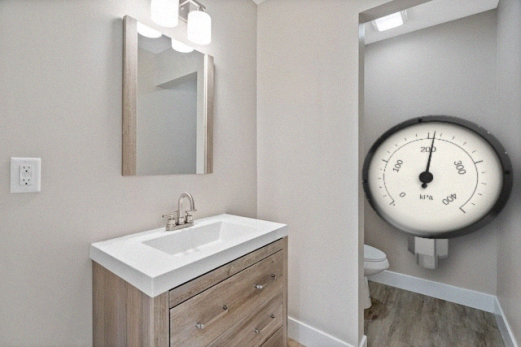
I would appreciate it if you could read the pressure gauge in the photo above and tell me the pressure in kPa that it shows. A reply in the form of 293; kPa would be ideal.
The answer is 210; kPa
